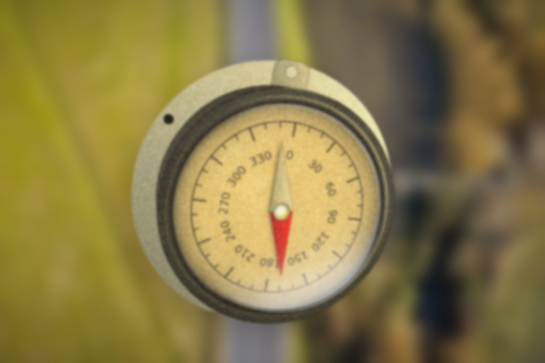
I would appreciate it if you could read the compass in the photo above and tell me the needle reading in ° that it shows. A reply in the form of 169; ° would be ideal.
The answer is 170; °
